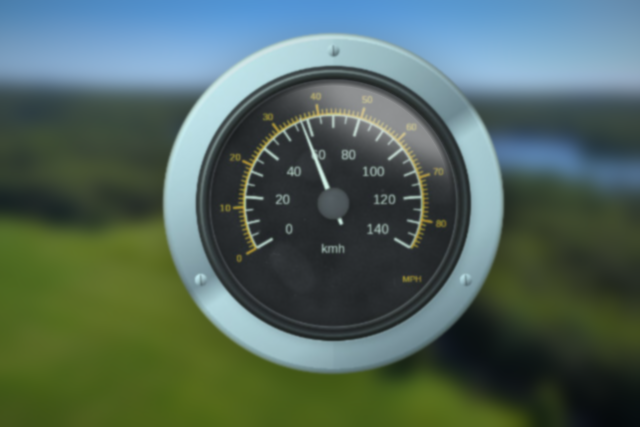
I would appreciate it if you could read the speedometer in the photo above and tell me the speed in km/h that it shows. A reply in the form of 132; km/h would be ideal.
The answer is 57.5; km/h
